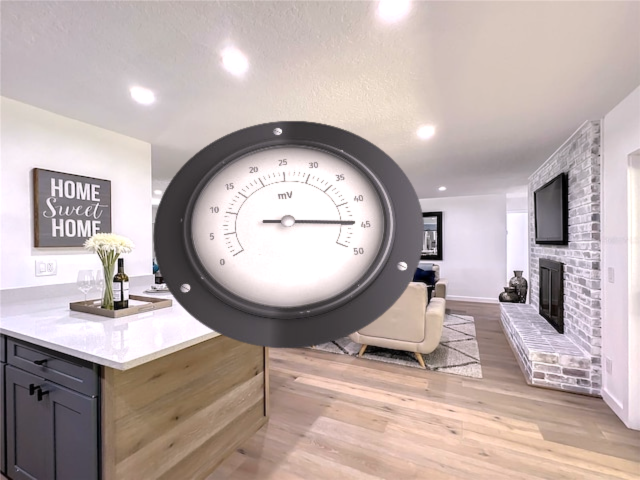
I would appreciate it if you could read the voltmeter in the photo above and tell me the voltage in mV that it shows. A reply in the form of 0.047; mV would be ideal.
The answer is 45; mV
